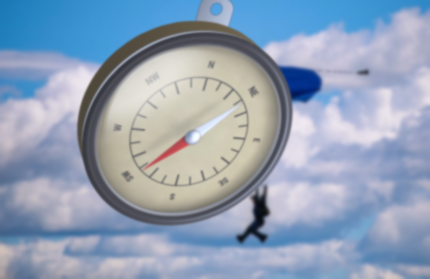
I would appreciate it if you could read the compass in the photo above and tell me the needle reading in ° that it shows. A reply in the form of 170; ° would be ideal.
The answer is 225; °
